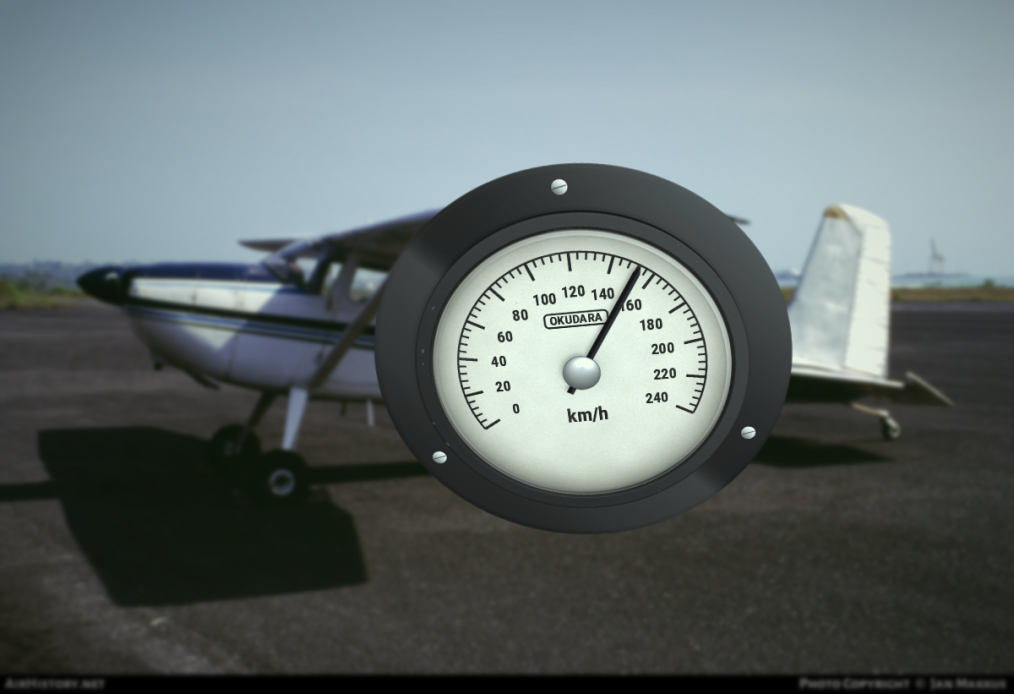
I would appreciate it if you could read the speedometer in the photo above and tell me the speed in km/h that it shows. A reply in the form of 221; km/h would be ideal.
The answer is 152; km/h
